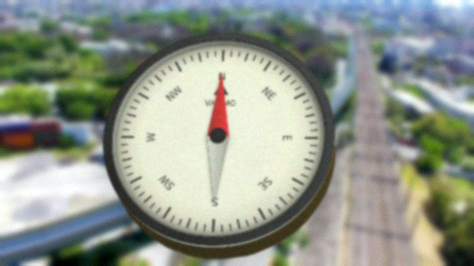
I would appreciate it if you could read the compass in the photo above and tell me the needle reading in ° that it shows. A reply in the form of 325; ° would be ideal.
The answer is 0; °
